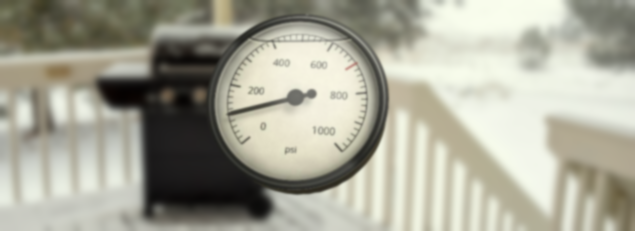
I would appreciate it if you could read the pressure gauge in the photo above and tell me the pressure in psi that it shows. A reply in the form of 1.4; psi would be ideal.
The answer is 100; psi
